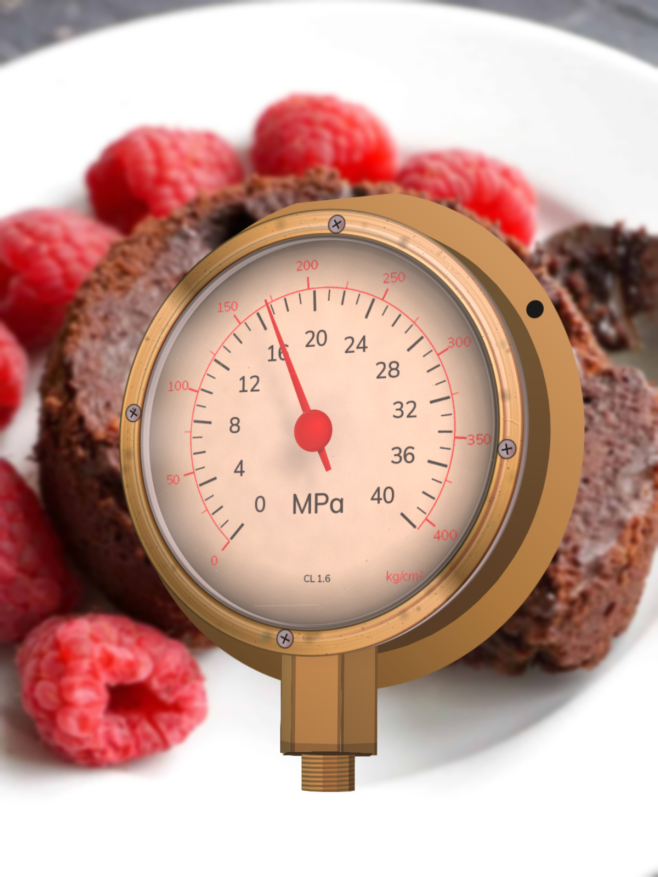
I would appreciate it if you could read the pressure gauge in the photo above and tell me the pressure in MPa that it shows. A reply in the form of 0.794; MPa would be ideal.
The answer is 17; MPa
